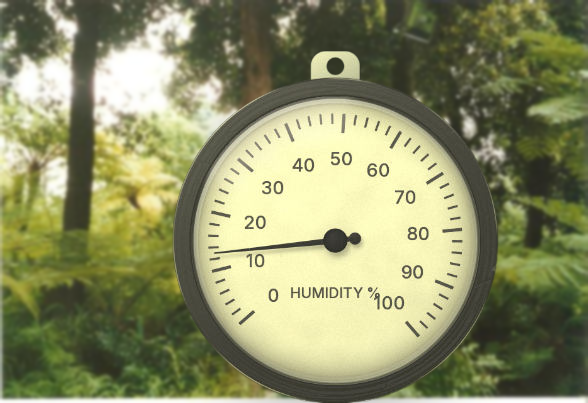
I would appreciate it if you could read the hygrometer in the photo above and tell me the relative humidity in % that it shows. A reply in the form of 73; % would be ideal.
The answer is 13; %
